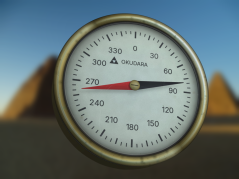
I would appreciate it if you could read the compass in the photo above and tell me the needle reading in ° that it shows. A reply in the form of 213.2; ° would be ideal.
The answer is 260; °
